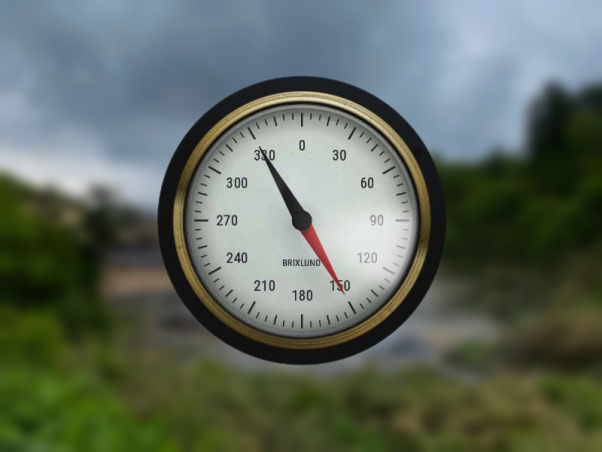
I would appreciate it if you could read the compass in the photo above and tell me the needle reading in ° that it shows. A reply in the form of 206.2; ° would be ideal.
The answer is 150; °
